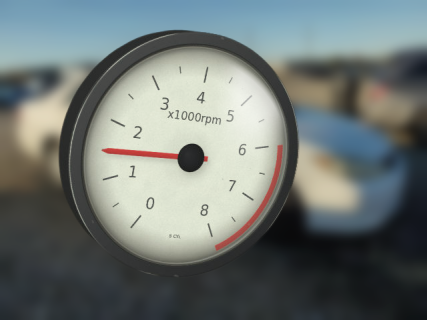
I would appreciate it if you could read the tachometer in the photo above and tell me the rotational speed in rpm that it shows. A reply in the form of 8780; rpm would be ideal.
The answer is 1500; rpm
